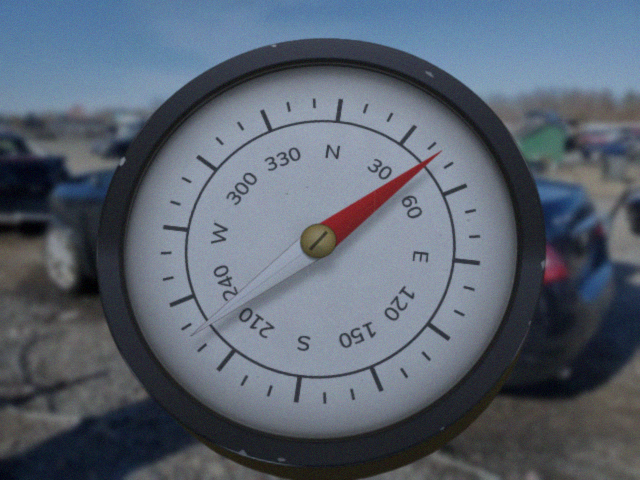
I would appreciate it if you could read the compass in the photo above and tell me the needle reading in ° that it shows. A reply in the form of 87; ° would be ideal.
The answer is 45; °
